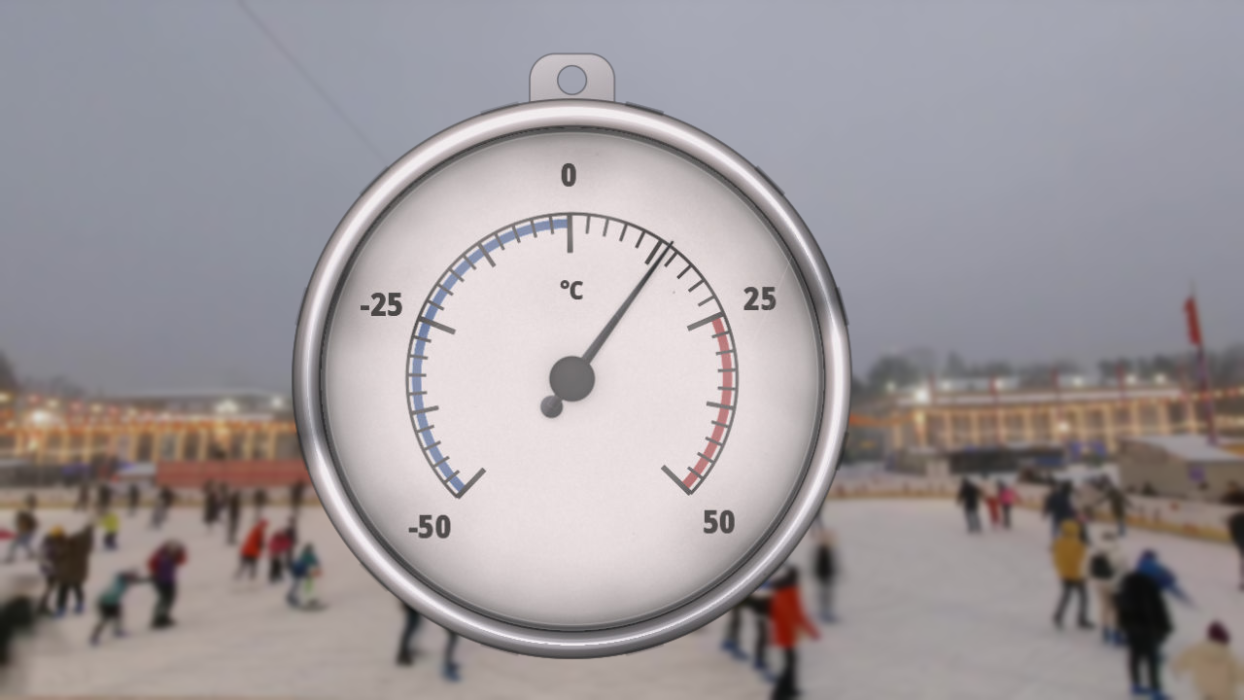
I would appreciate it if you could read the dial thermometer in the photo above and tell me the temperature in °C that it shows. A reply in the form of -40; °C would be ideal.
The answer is 13.75; °C
